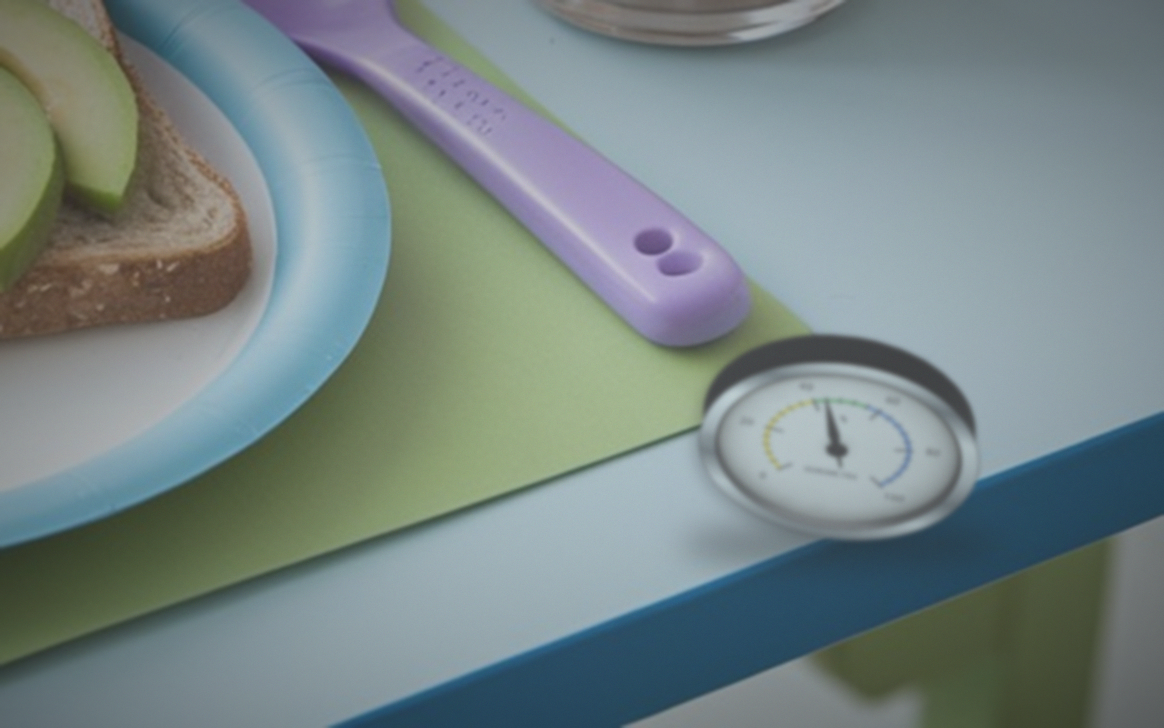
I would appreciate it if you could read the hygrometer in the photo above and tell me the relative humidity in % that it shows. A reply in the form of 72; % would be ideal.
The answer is 44; %
